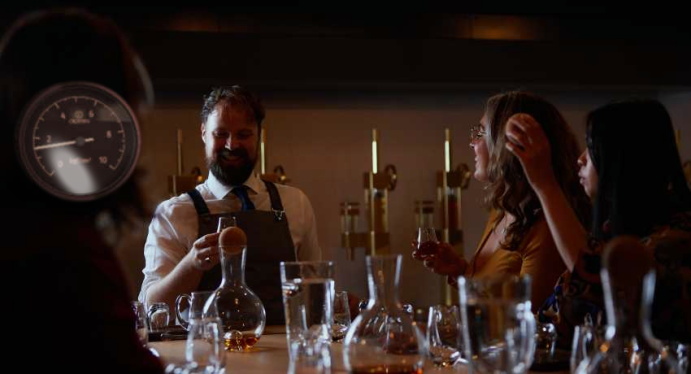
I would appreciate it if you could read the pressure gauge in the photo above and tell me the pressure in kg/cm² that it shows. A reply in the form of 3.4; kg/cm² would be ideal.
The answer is 1.5; kg/cm²
